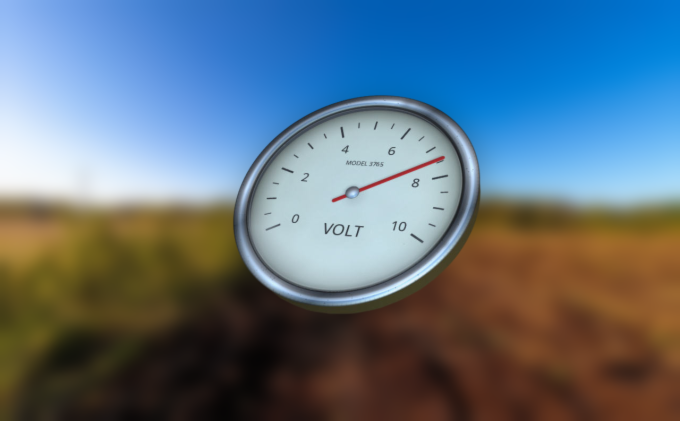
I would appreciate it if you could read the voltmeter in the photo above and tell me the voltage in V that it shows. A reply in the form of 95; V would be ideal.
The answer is 7.5; V
